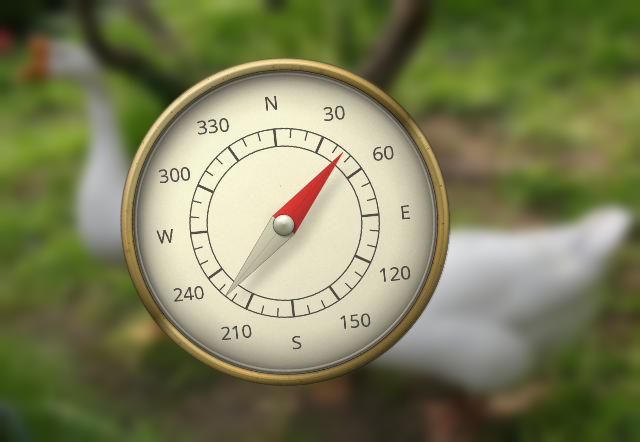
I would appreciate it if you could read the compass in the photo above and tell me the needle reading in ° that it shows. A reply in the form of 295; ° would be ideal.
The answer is 45; °
